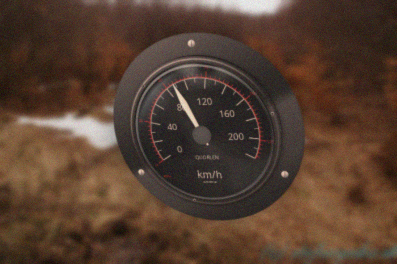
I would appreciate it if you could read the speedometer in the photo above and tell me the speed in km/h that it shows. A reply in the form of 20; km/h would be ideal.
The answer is 90; km/h
